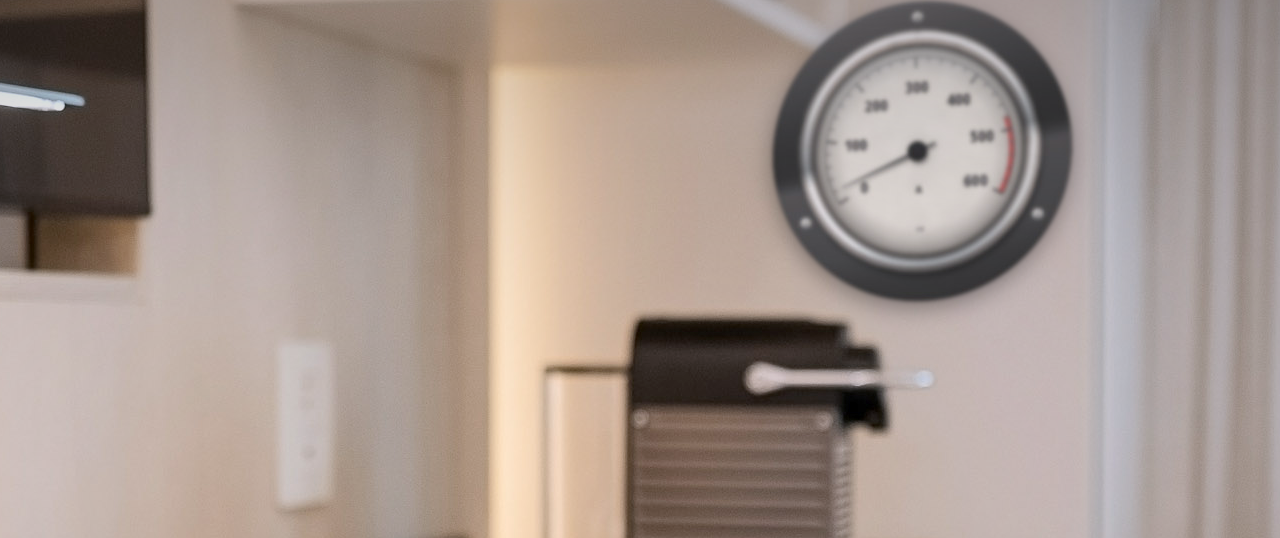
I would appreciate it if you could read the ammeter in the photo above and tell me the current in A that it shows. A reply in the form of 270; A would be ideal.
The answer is 20; A
